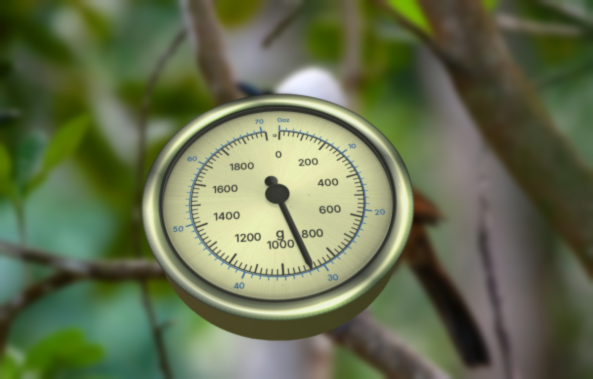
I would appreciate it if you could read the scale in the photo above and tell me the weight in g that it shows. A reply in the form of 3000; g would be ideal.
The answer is 900; g
